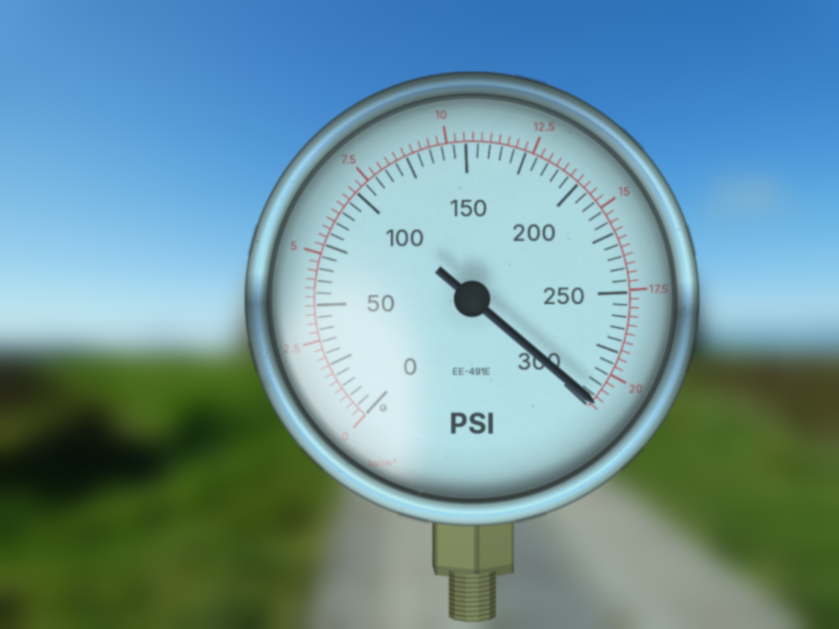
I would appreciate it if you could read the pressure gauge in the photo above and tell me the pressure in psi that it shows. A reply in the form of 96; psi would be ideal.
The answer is 297.5; psi
